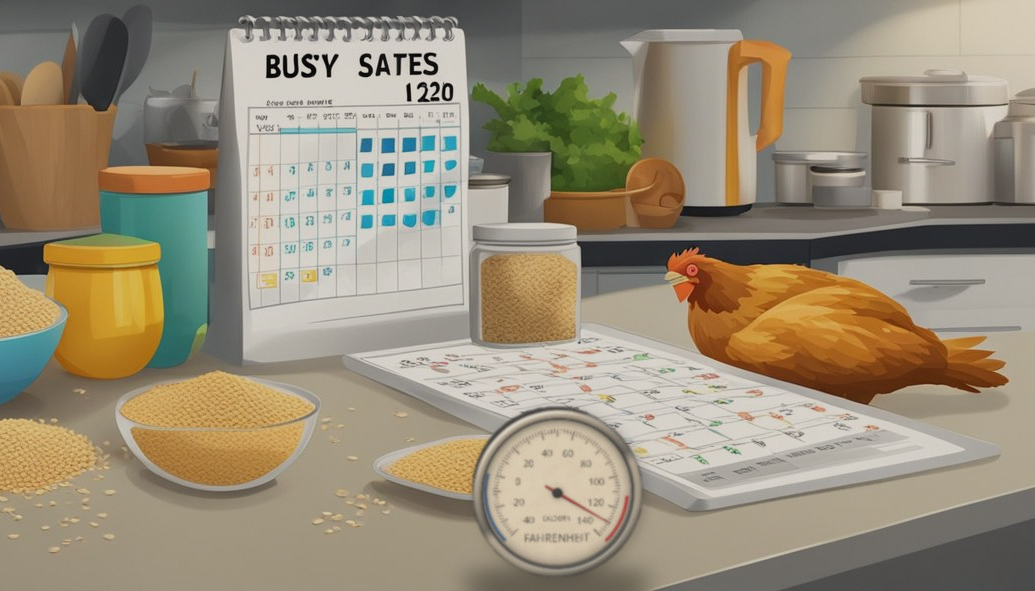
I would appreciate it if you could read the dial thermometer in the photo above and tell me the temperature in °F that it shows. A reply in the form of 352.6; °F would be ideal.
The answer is 130; °F
